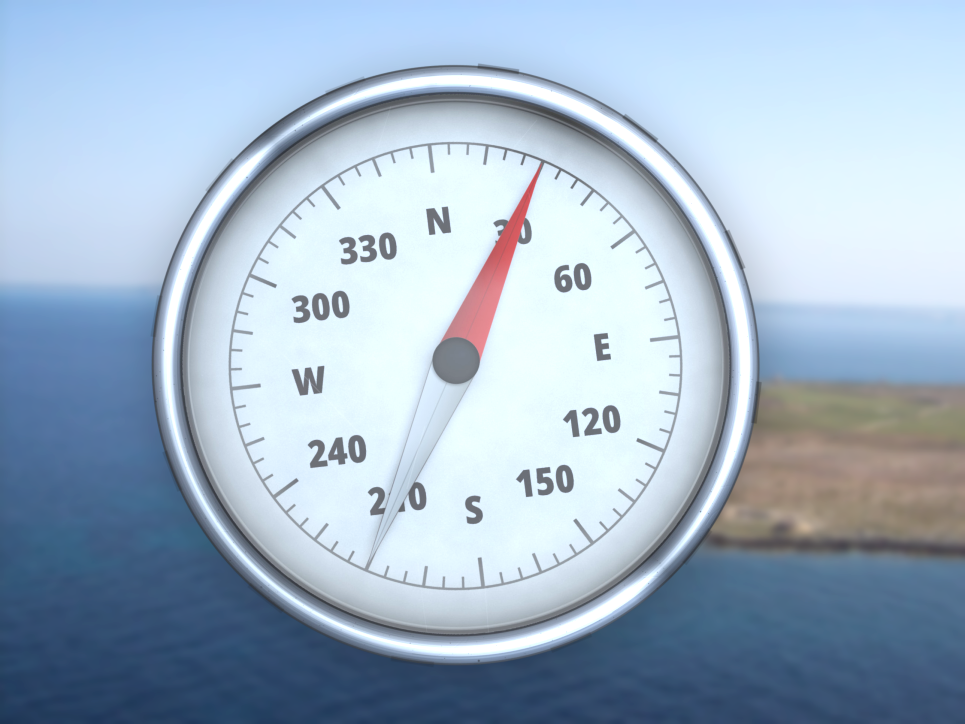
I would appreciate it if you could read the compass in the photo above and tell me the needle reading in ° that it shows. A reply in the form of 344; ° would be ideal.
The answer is 30; °
